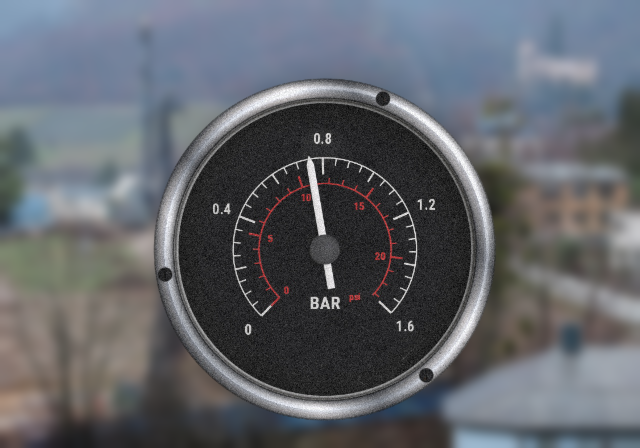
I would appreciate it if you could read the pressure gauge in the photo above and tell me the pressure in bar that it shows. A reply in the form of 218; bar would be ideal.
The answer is 0.75; bar
